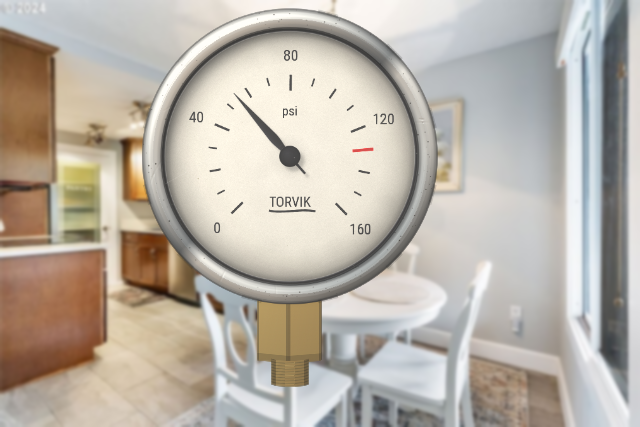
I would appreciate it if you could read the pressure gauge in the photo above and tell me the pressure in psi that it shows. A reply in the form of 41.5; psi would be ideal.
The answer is 55; psi
